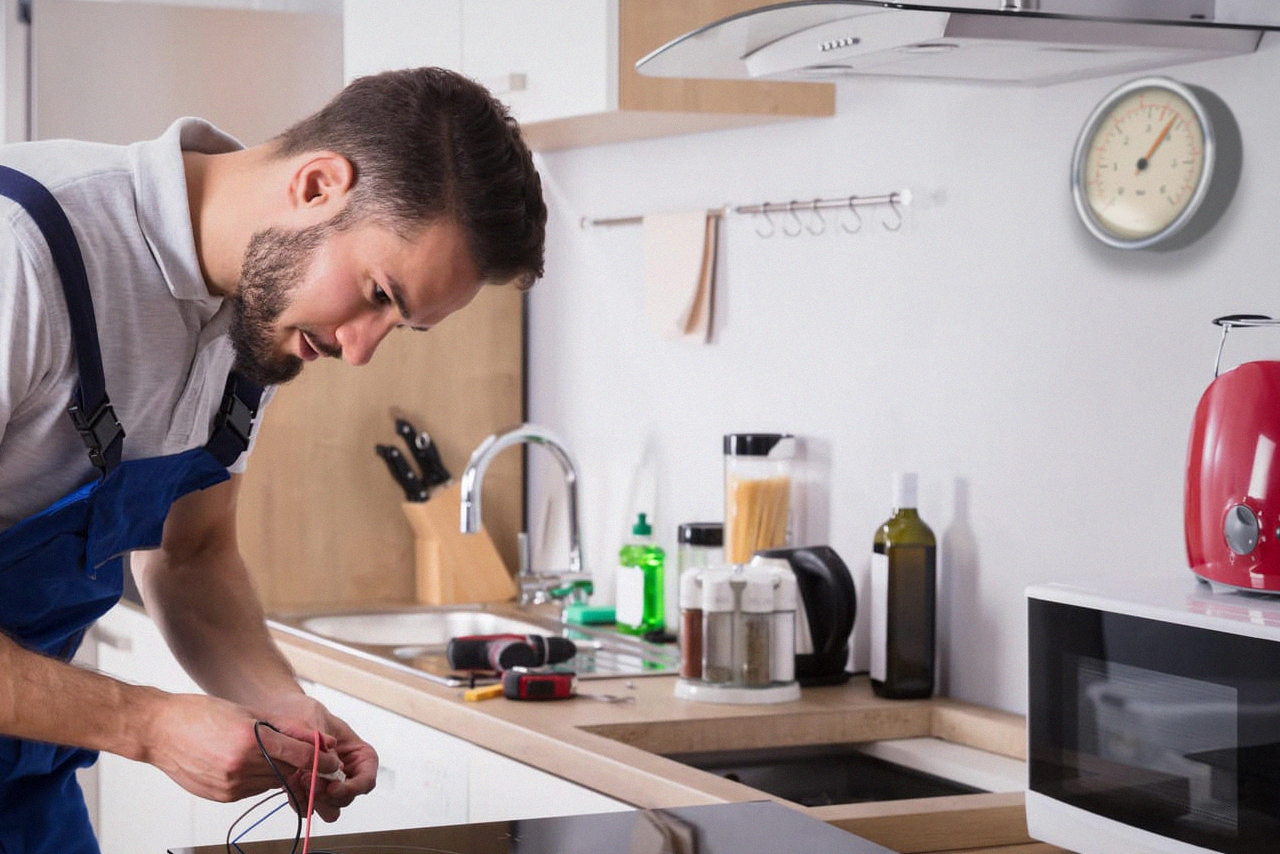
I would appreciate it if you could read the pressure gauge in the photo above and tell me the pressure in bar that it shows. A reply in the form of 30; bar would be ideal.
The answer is 3.8; bar
